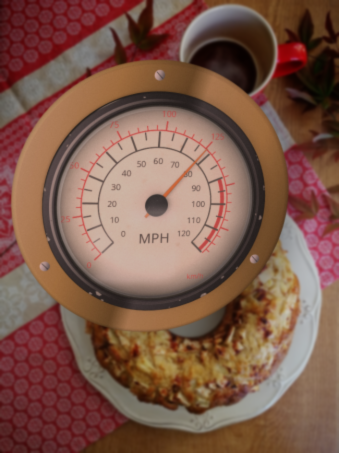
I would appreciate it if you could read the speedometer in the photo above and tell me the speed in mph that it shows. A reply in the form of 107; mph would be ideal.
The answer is 77.5; mph
